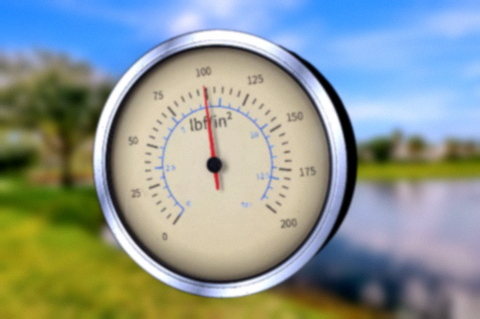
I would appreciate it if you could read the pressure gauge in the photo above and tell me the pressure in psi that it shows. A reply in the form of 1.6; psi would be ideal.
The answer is 100; psi
